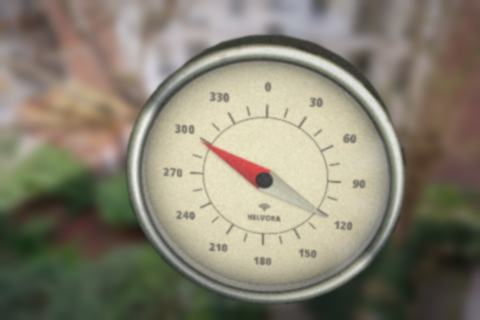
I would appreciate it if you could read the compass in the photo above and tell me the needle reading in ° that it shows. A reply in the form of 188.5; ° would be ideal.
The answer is 300; °
